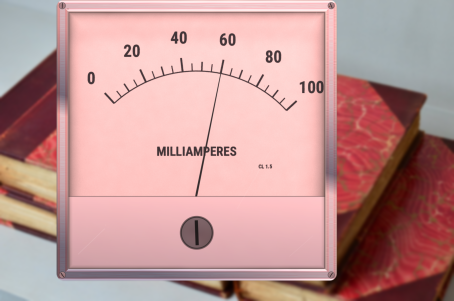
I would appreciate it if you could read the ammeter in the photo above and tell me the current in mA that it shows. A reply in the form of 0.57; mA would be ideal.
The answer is 60; mA
